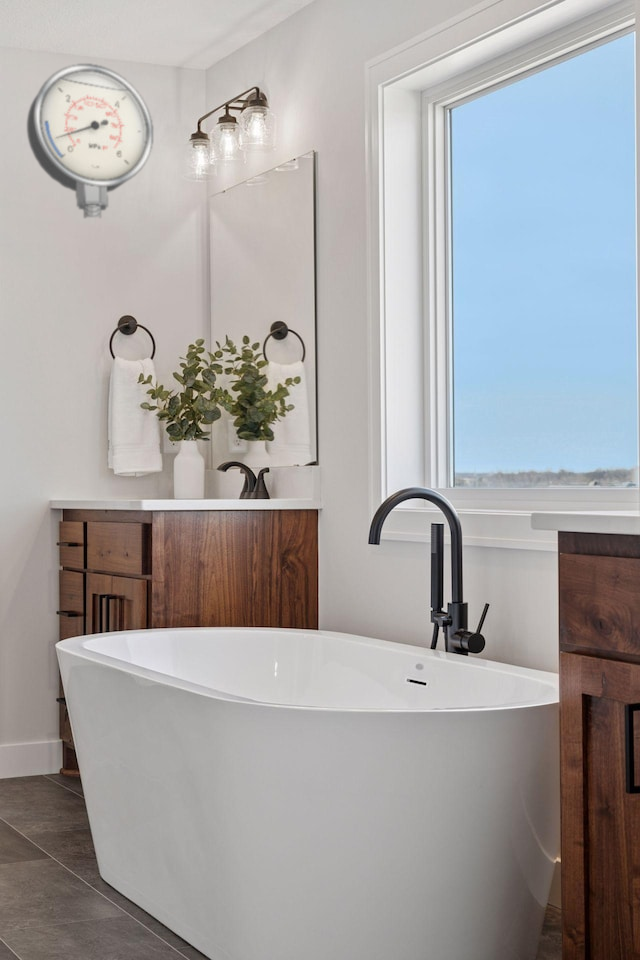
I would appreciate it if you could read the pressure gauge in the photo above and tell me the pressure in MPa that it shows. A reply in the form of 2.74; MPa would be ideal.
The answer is 0.5; MPa
